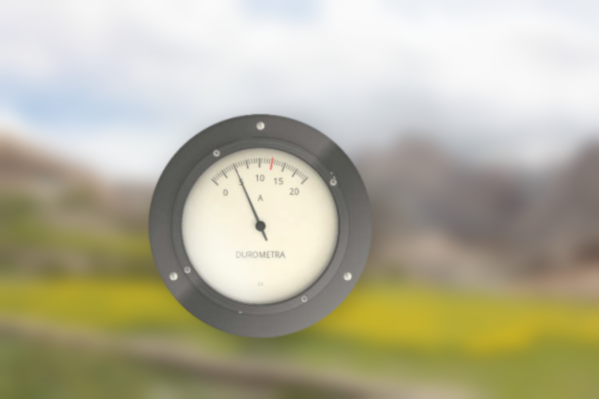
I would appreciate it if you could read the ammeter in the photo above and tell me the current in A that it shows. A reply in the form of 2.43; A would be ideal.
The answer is 5; A
